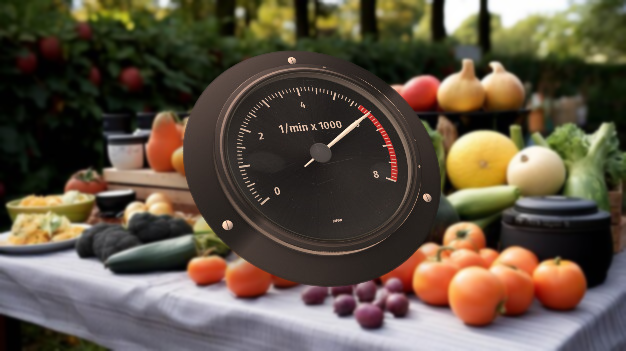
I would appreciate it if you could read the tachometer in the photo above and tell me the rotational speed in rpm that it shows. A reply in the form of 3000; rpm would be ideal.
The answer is 6000; rpm
